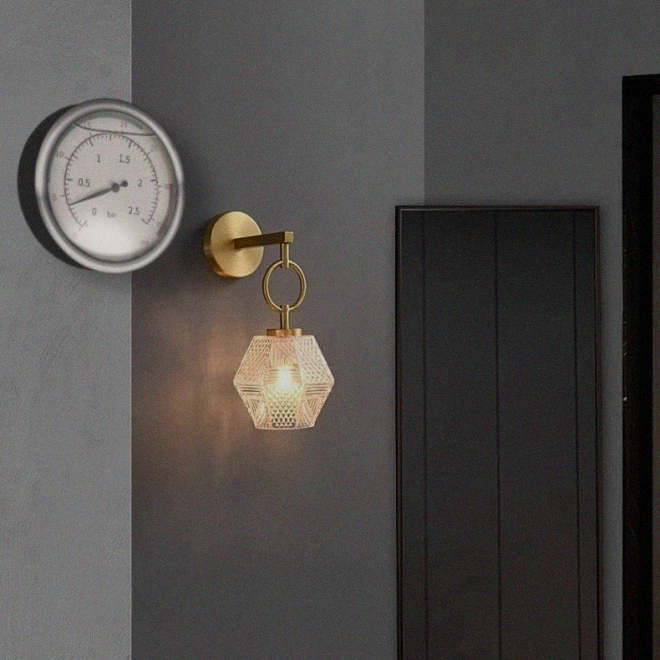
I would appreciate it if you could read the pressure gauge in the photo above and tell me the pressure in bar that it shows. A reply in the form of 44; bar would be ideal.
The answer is 0.25; bar
